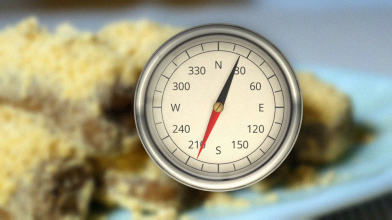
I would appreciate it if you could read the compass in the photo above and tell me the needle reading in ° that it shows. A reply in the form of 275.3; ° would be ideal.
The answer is 202.5; °
